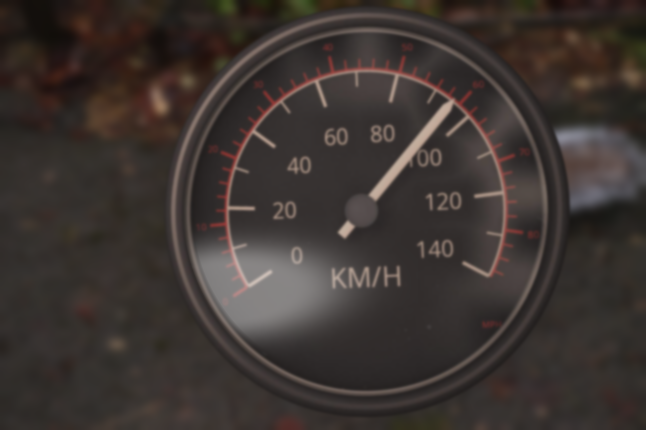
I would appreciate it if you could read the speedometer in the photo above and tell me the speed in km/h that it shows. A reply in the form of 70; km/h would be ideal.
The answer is 95; km/h
